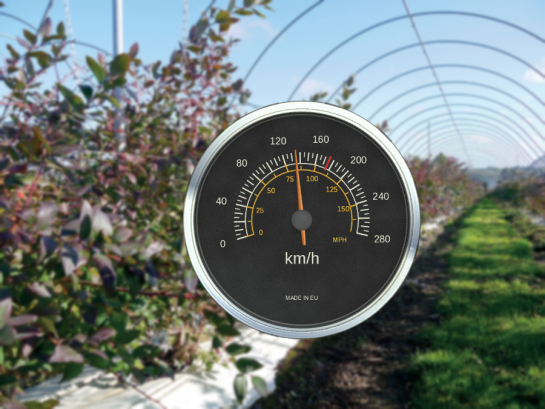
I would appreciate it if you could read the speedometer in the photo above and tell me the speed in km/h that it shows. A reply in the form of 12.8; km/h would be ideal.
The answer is 135; km/h
